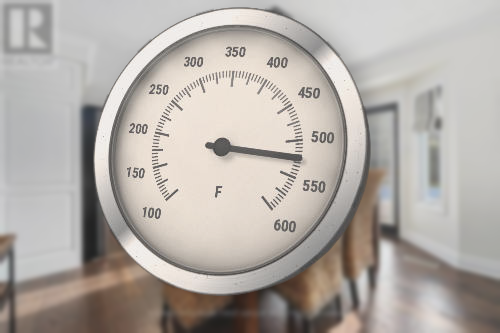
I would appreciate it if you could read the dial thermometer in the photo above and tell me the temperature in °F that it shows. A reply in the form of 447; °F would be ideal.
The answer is 525; °F
